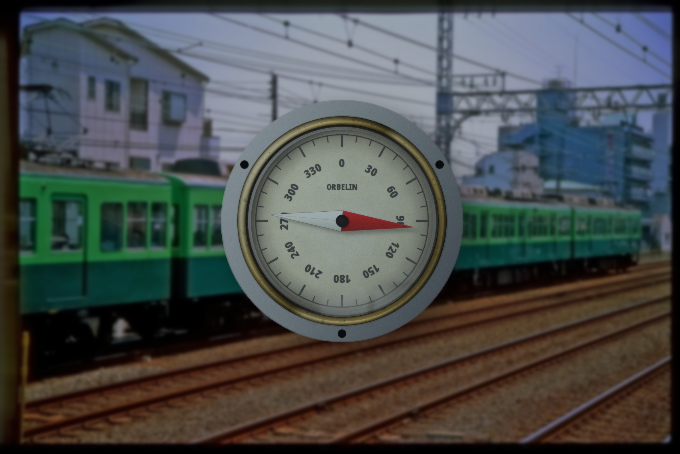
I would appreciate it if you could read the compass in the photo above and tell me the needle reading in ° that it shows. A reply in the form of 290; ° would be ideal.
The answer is 95; °
